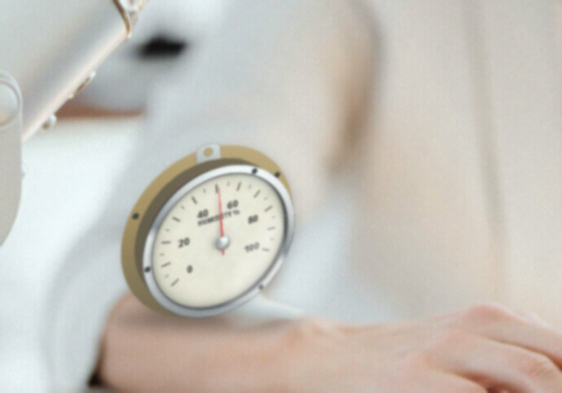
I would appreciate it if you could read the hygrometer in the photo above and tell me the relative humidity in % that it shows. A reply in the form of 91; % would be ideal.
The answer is 50; %
